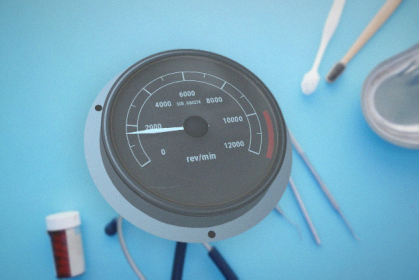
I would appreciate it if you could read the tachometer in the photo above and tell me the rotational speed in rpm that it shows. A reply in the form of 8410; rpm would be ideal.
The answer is 1500; rpm
